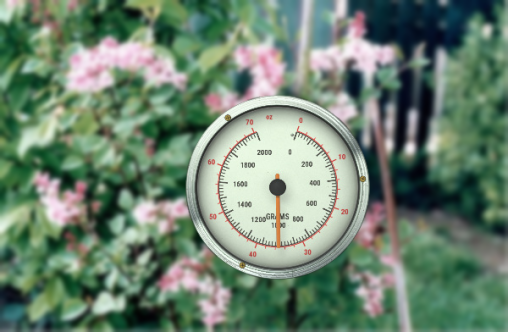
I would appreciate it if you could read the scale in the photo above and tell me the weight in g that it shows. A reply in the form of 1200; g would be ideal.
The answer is 1000; g
